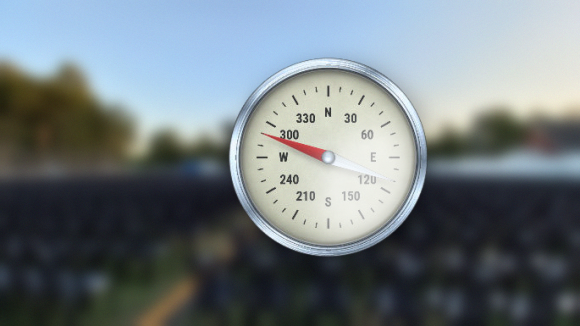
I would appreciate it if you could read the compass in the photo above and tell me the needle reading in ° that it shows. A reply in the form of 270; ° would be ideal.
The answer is 290; °
